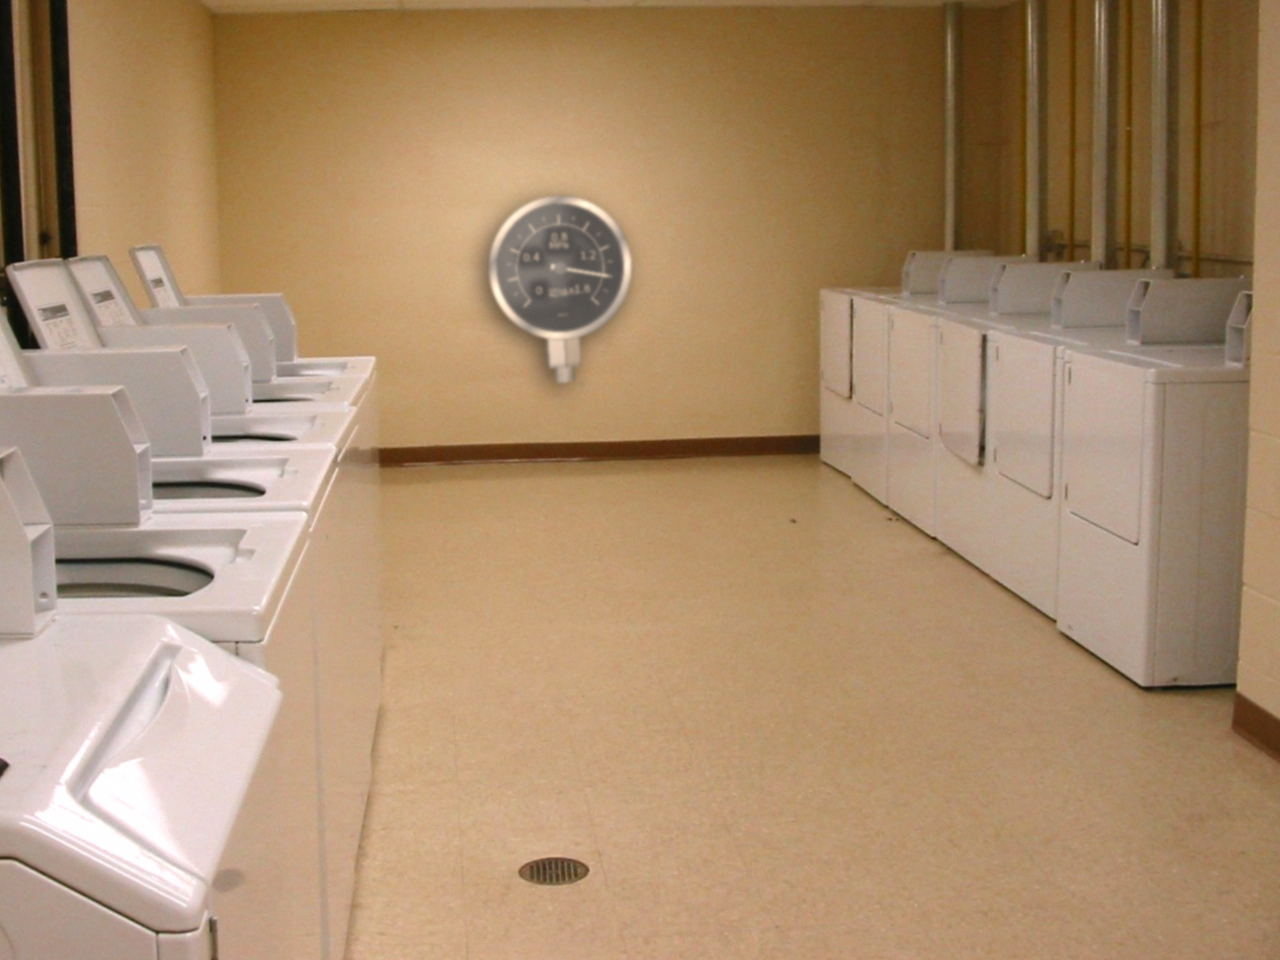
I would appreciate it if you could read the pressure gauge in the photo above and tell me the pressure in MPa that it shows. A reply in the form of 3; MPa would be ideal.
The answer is 1.4; MPa
